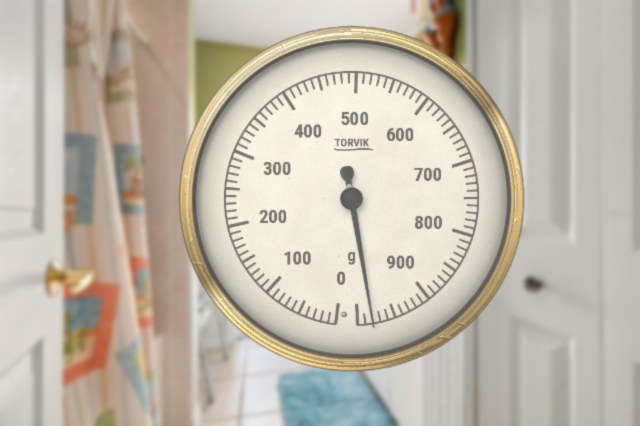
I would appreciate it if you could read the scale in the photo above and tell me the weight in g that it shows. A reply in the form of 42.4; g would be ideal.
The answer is 980; g
